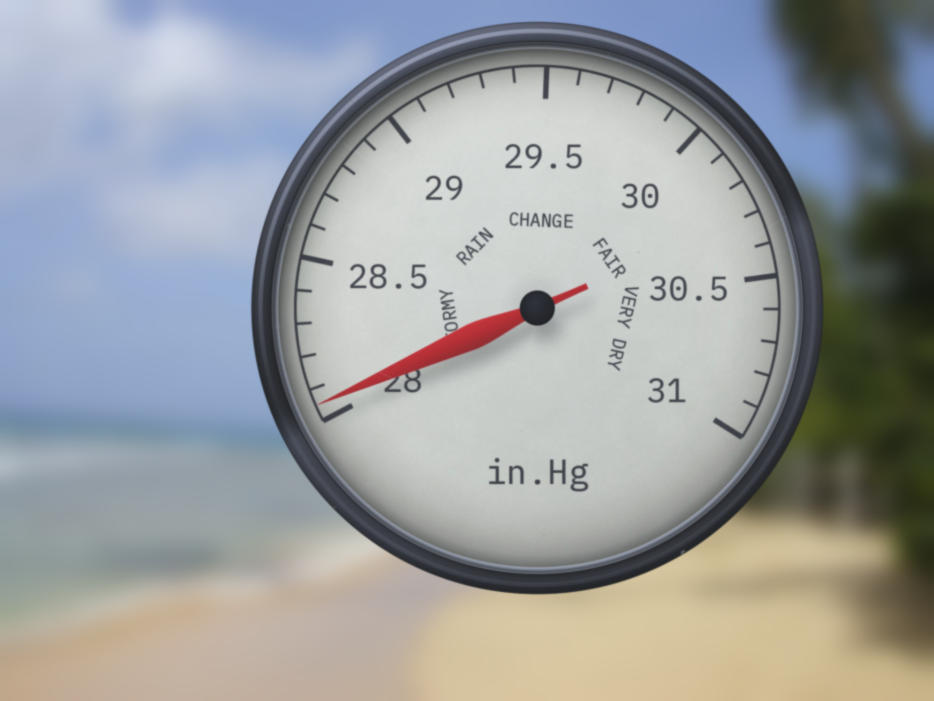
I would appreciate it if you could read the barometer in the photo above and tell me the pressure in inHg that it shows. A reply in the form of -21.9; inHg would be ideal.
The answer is 28.05; inHg
